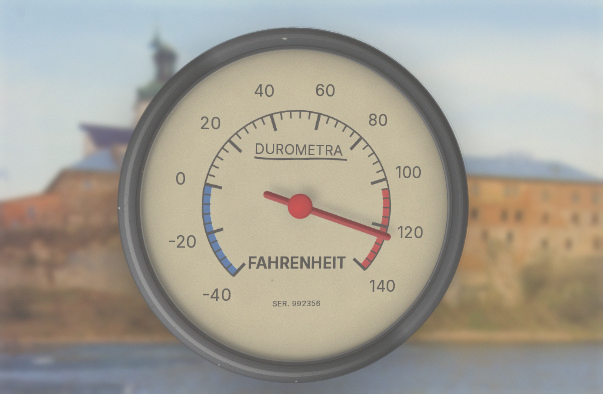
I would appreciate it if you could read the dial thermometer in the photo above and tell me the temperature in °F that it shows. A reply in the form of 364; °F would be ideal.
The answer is 124; °F
